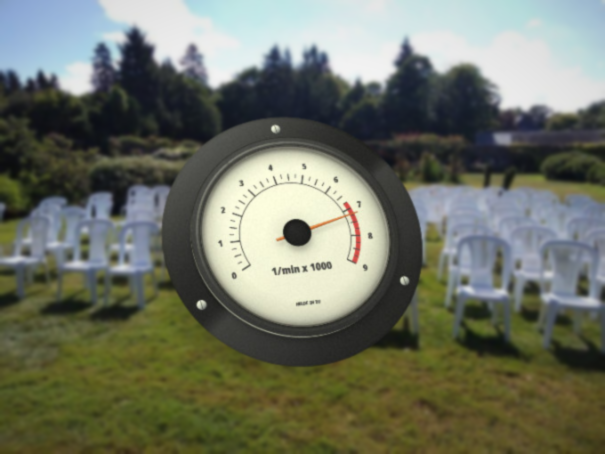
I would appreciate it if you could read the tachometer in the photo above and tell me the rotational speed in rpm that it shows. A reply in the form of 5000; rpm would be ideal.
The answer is 7250; rpm
